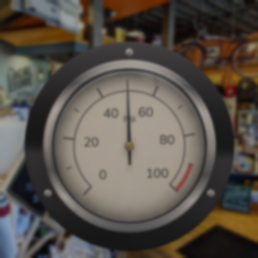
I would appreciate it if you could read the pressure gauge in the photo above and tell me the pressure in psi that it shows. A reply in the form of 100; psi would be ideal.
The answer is 50; psi
